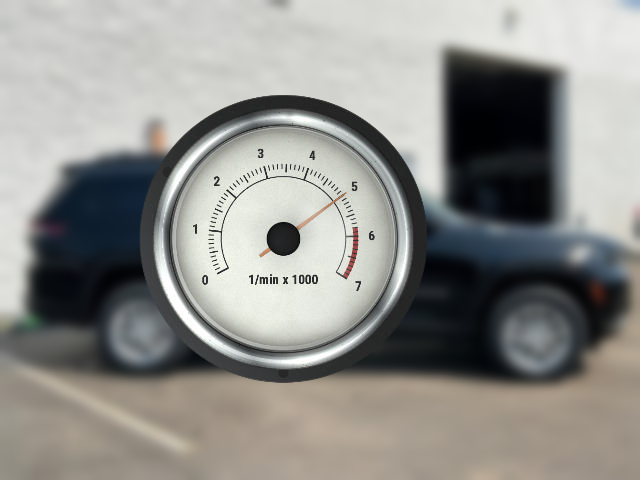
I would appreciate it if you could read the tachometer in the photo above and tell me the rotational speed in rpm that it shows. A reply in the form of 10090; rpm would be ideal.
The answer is 5000; rpm
